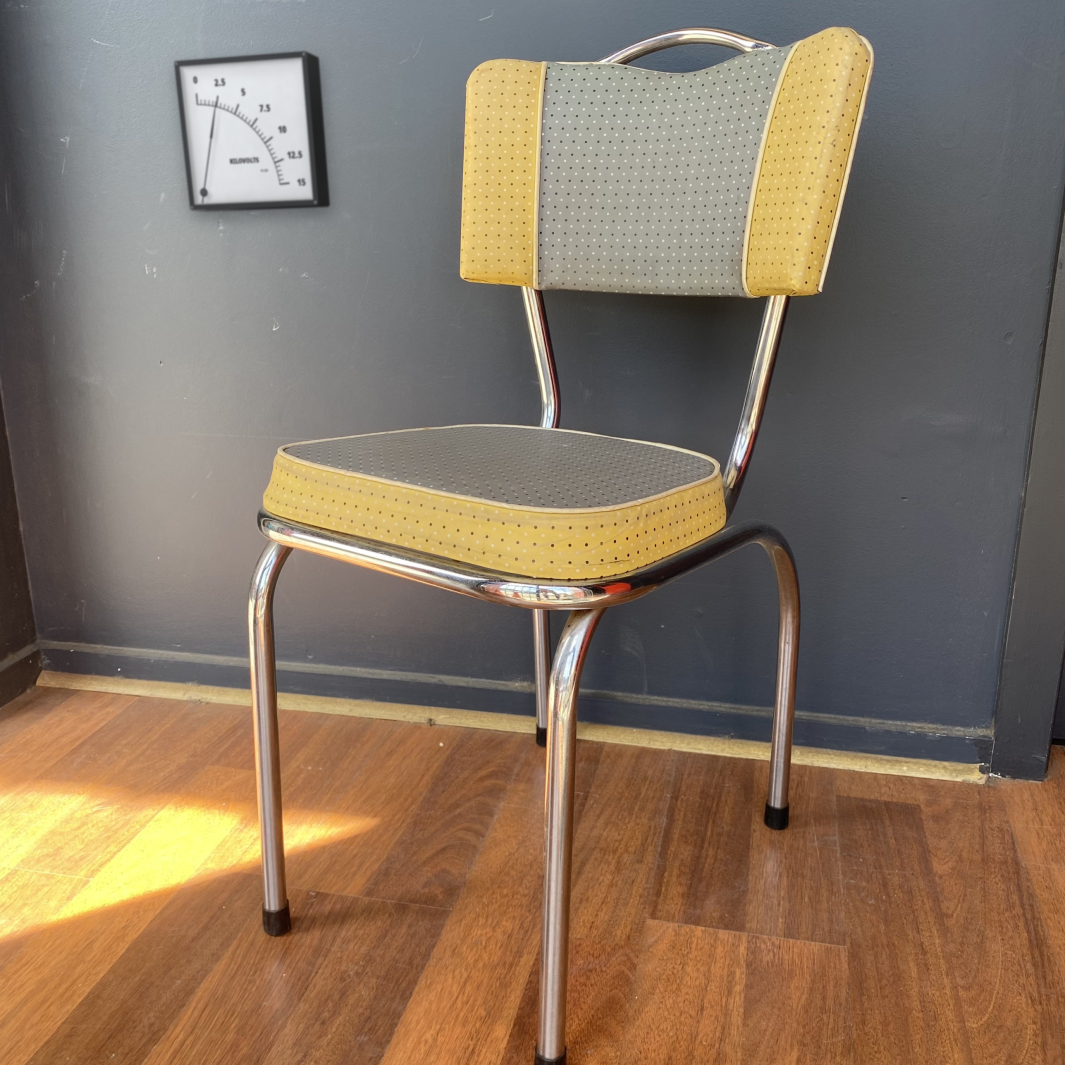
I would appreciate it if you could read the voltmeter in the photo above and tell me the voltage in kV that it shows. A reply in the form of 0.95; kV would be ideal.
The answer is 2.5; kV
